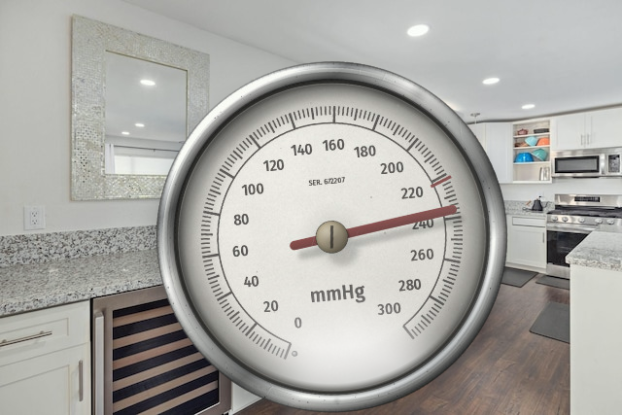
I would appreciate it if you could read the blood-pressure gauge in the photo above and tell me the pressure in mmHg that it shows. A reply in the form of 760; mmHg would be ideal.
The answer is 236; mmHg
